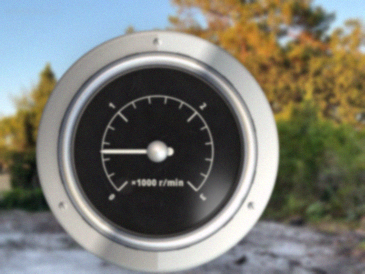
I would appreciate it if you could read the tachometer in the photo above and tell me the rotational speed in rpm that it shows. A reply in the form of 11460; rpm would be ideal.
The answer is 500; rpm
